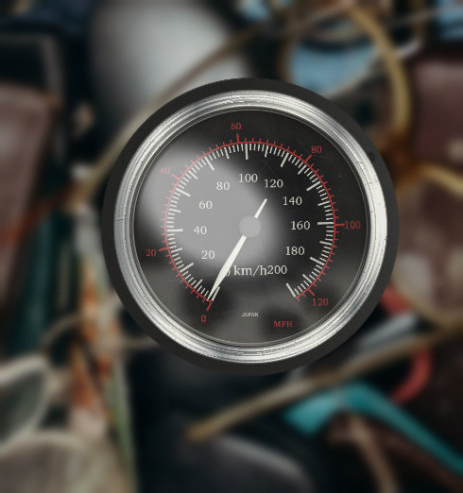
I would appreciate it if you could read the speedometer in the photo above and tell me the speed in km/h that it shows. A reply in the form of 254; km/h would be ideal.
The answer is 2; km/h
